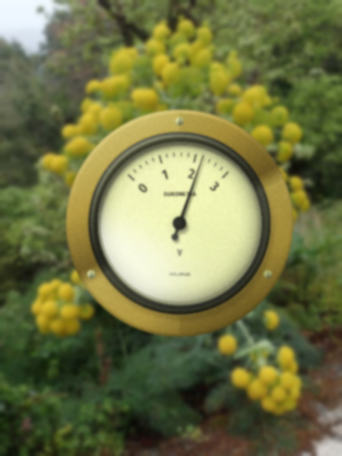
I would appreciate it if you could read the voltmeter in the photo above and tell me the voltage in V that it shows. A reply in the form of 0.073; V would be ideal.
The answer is 2.2; V
